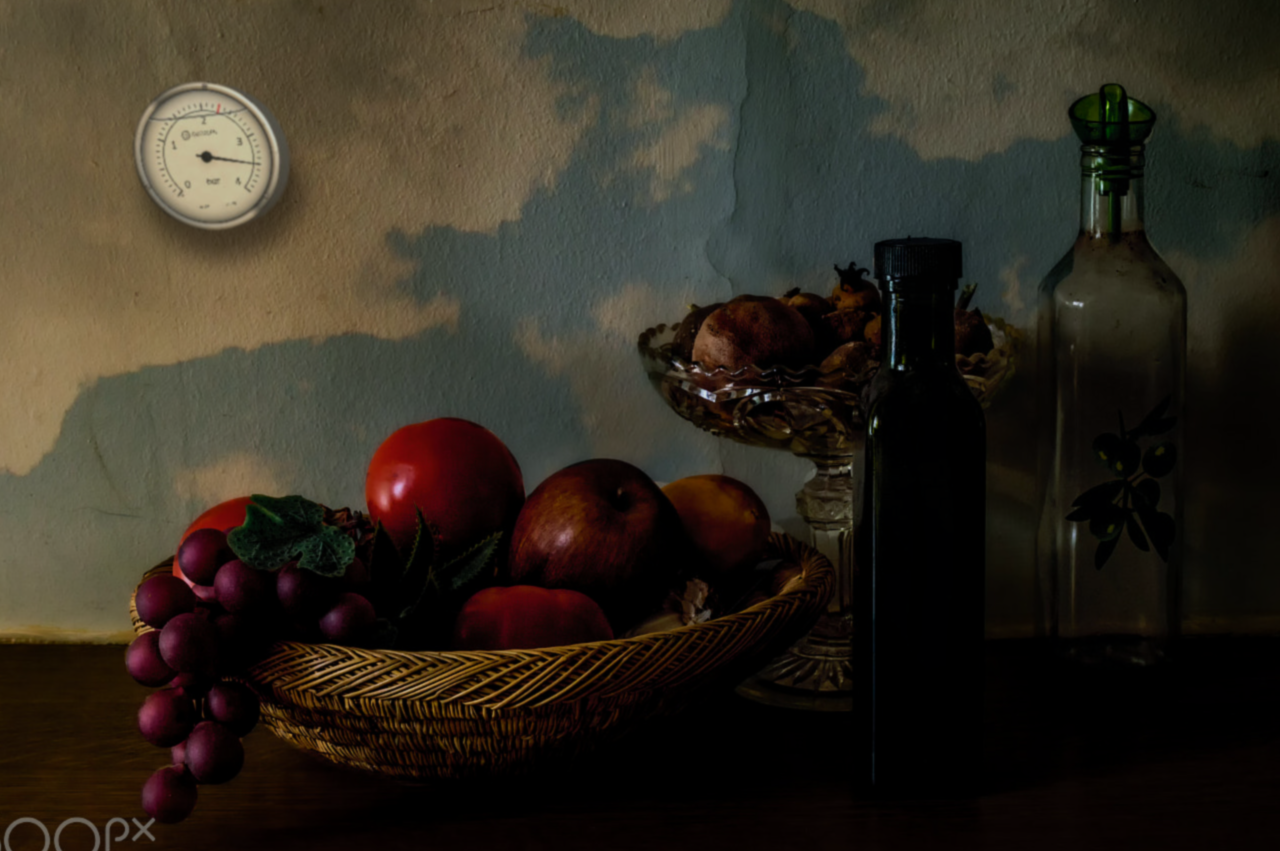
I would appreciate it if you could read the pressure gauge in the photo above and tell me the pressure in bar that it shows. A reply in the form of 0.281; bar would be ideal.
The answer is 3.5; bar
